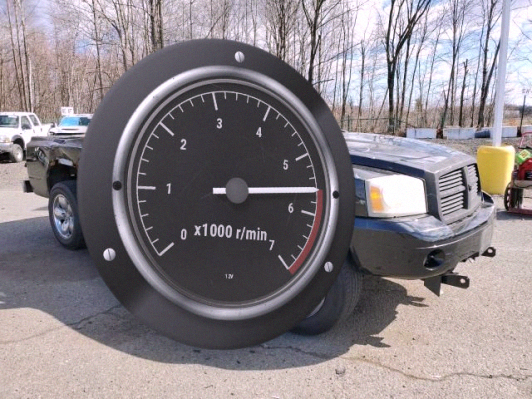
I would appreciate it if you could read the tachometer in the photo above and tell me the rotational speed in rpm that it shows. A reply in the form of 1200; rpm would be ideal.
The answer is 5600; rpm
